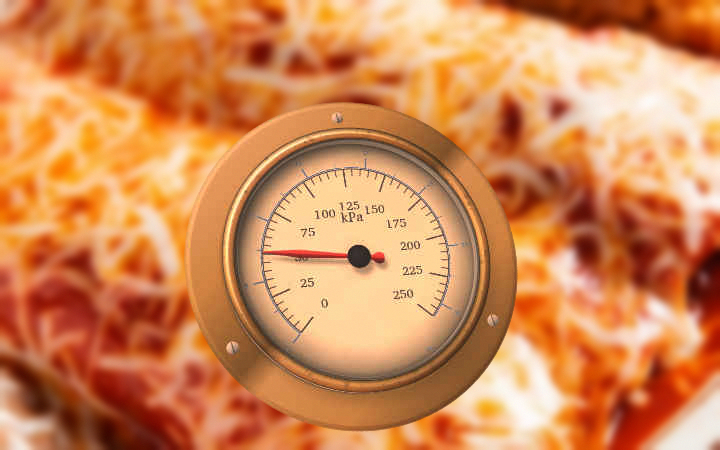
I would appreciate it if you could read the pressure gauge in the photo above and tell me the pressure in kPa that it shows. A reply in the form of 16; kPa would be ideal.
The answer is 50; kPa
